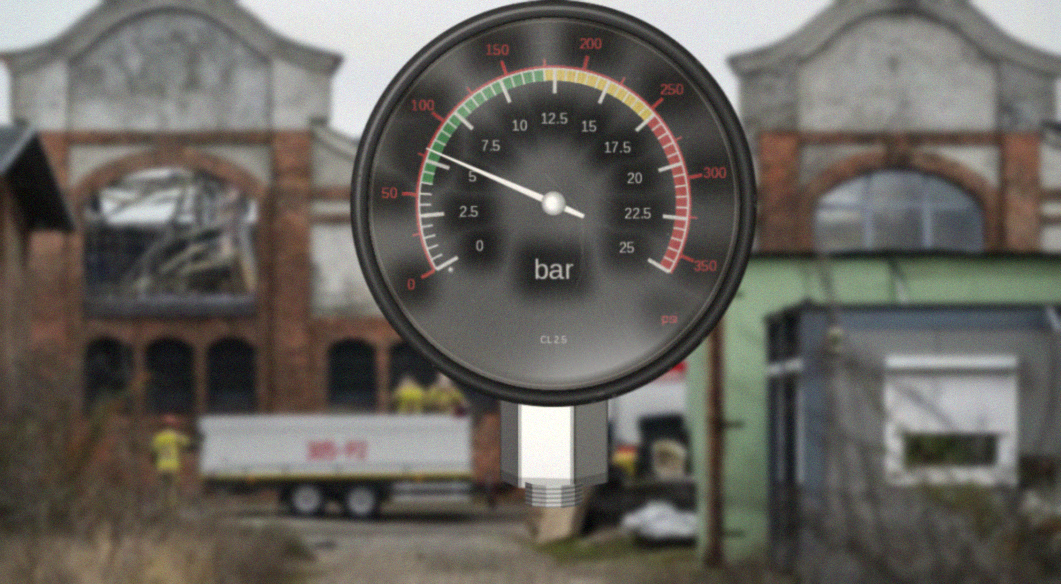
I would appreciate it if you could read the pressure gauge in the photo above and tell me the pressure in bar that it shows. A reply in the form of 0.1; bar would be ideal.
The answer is 5.5; bar
